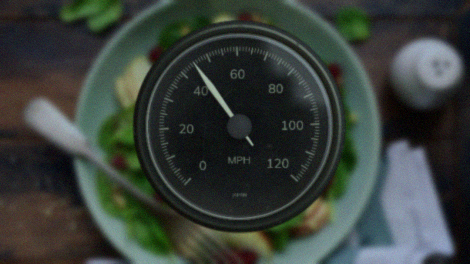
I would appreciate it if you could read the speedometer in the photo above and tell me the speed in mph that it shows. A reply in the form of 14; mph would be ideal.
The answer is 45; mph
